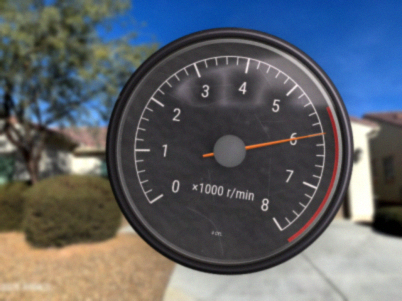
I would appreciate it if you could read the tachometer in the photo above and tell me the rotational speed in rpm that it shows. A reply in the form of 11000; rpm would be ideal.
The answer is 6000; rpm
